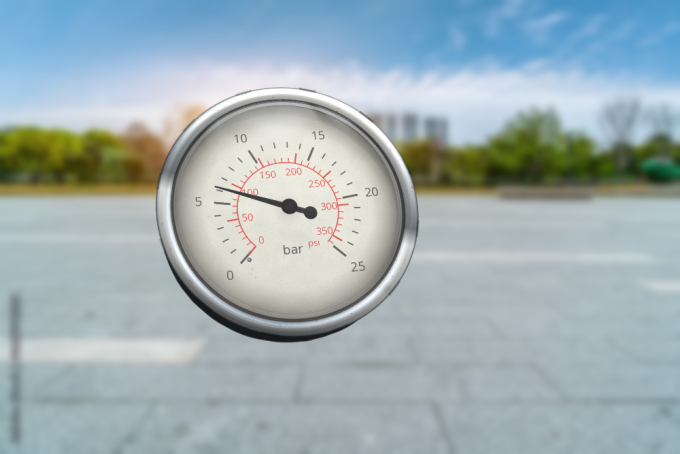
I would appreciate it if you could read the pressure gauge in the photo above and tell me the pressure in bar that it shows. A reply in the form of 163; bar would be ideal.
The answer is 6; bar
